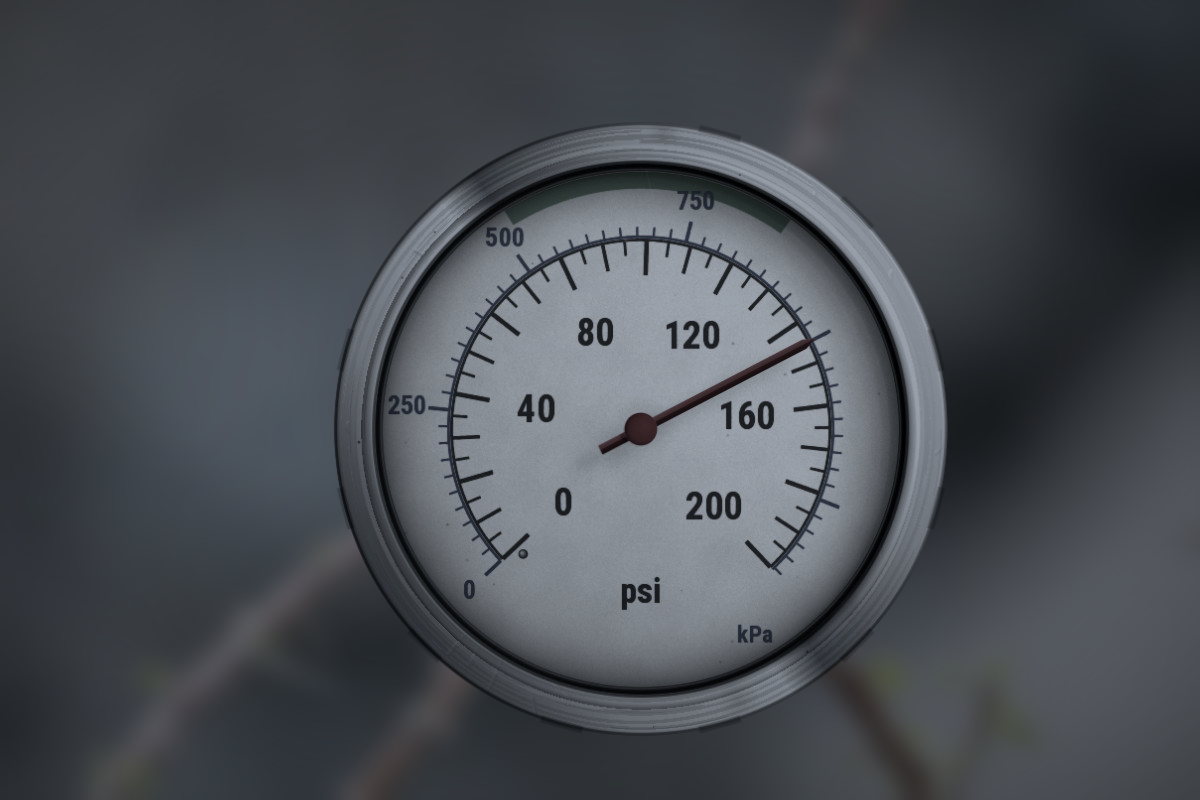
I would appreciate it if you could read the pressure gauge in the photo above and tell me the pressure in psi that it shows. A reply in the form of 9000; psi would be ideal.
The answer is 145; psi
